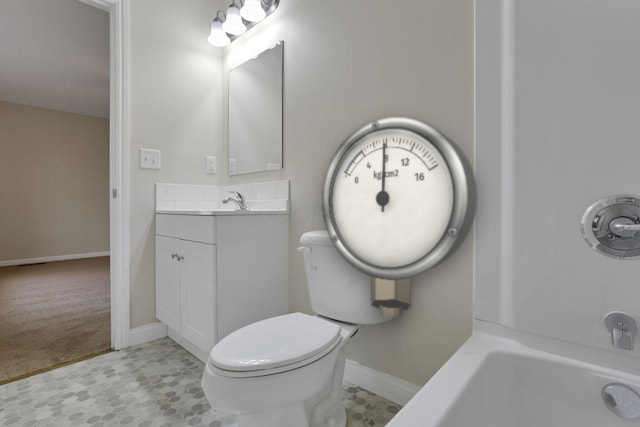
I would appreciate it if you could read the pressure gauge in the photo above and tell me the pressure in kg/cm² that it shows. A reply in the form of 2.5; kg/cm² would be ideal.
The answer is 8; kg/cm²
